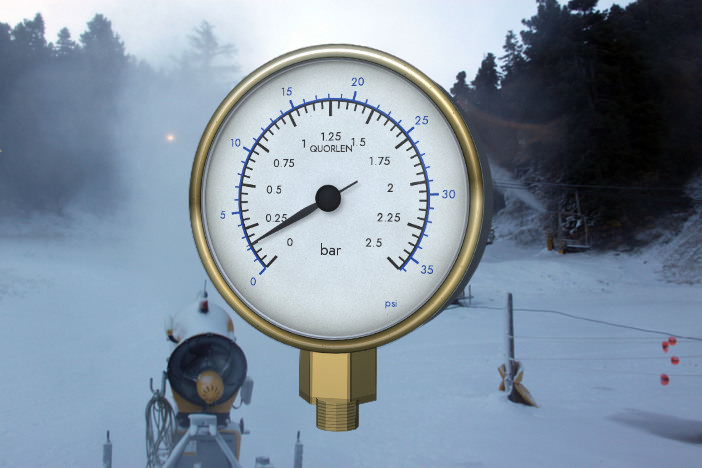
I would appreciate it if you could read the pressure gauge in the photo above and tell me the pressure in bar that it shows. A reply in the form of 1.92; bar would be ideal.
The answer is 0.15; bar
